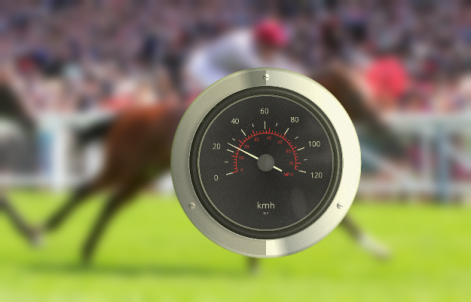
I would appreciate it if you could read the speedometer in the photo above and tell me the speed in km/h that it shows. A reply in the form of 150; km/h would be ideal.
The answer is 25; km/h
